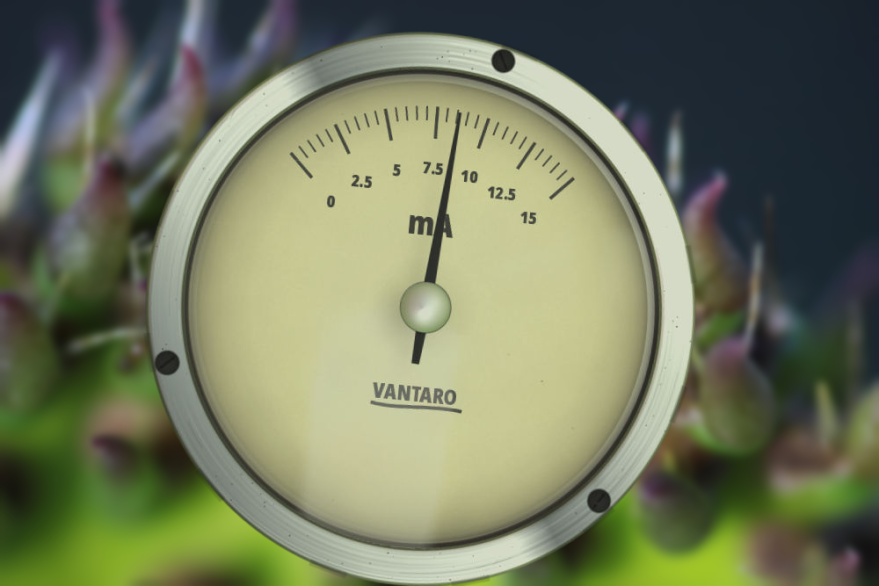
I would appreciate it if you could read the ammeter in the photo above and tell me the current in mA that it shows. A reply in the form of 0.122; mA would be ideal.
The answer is 8.5; mA
